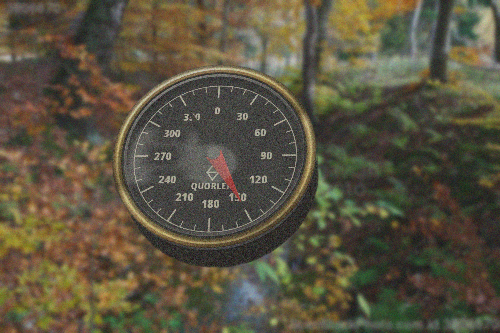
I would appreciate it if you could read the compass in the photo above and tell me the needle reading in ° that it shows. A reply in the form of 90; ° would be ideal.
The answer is 150; °
